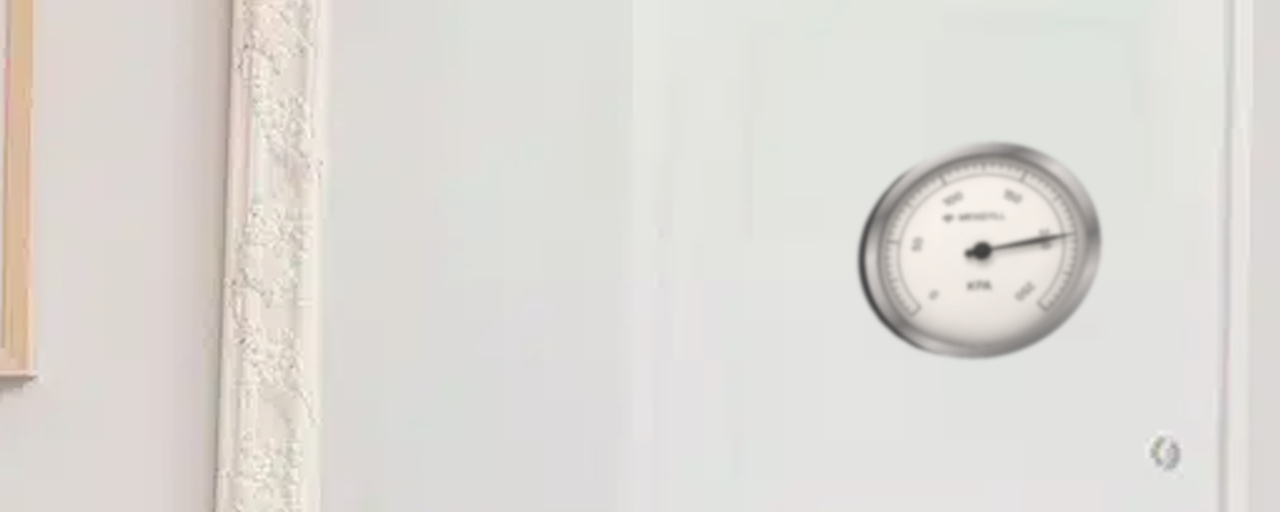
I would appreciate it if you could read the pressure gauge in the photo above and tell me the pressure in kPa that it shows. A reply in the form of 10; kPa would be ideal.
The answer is 200; kPa
